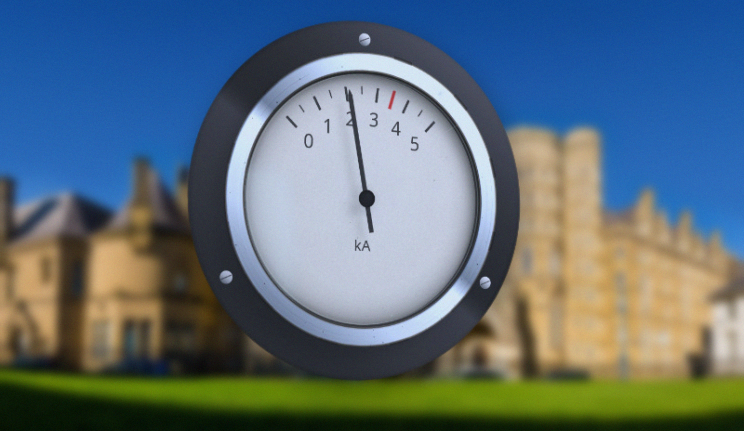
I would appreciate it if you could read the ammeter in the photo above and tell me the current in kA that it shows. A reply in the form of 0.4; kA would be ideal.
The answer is 2; kA
